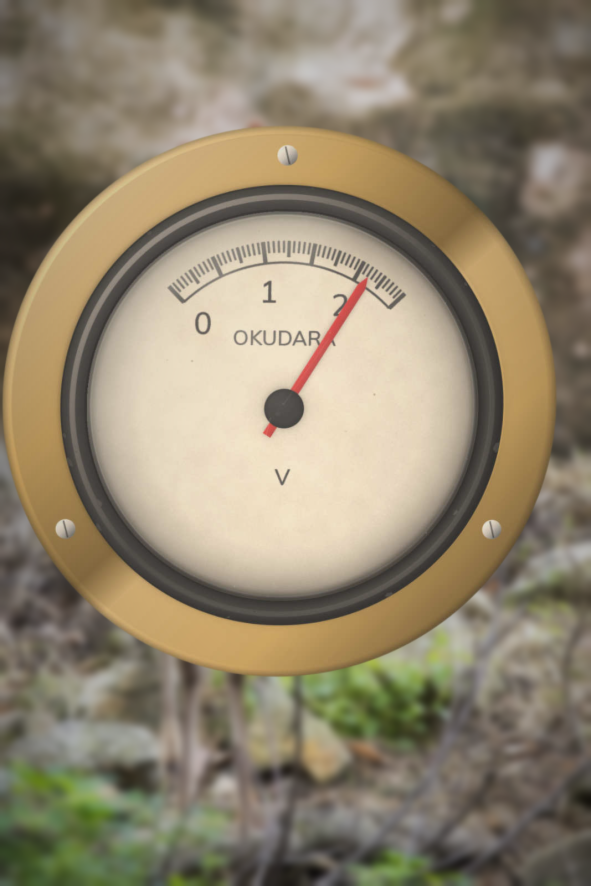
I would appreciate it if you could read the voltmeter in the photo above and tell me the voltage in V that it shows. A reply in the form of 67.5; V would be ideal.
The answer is 2.1; V
